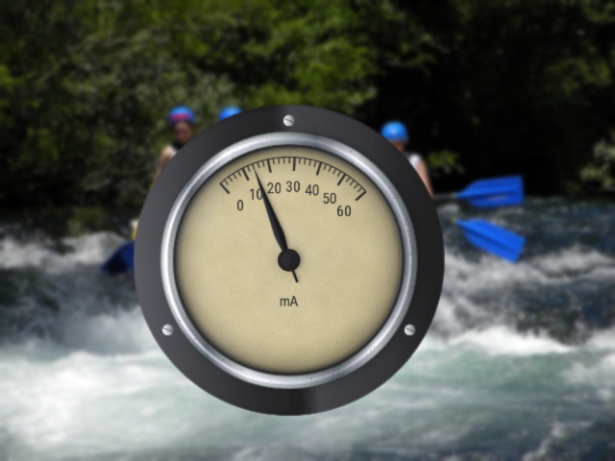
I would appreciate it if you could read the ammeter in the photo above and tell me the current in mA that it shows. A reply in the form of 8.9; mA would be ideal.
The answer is 14; mA
